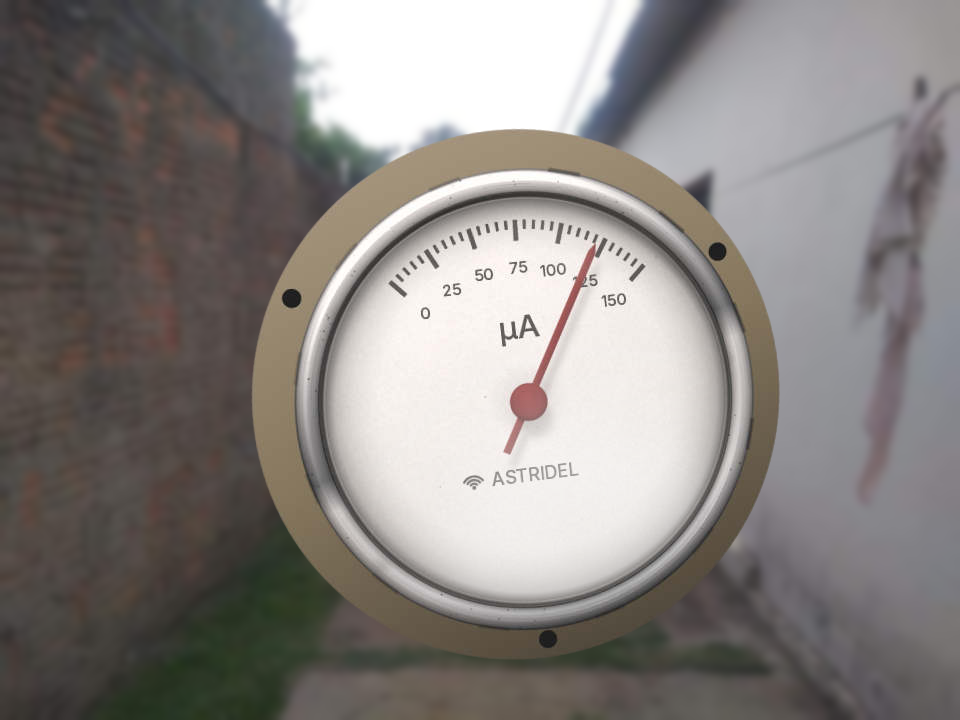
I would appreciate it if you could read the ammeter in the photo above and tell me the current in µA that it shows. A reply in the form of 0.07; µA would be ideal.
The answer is 120; µA
